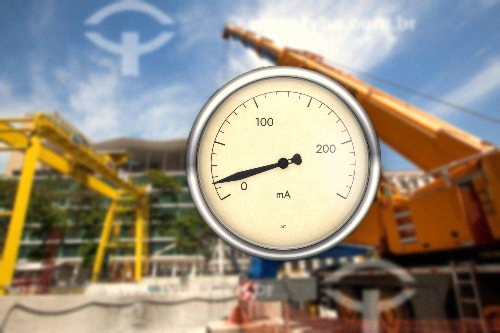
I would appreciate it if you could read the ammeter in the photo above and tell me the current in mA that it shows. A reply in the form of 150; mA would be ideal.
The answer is 15; mA
